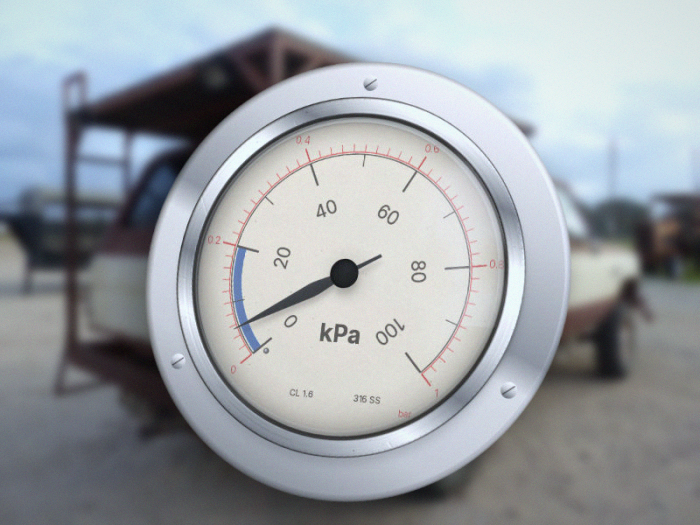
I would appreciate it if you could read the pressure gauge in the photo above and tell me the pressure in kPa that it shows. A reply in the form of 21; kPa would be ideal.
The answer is 5; kPa
